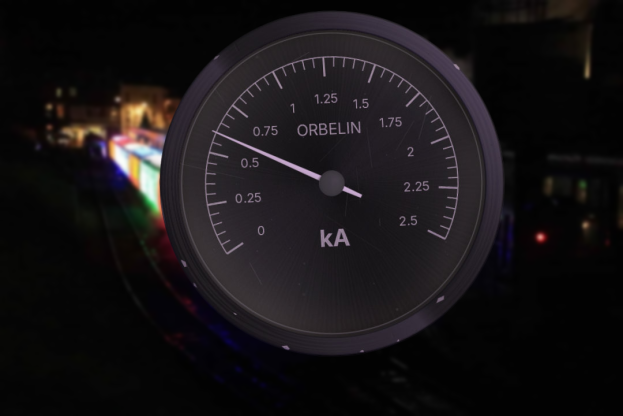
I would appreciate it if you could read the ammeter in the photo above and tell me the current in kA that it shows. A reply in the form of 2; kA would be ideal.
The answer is 0.6; kA
